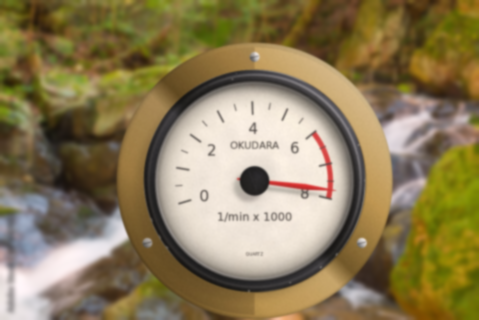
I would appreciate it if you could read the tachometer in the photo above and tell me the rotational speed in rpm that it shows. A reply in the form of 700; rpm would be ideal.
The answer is 7750; rpm
